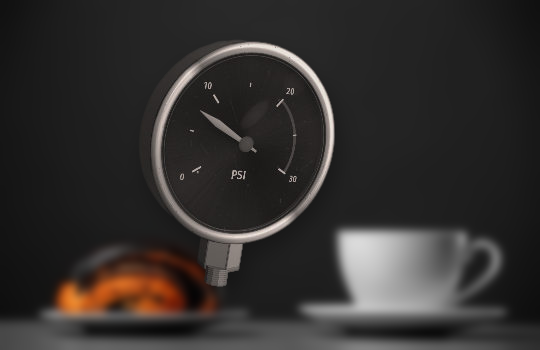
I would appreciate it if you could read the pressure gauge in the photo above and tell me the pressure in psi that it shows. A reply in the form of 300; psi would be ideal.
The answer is 7.5; psi
